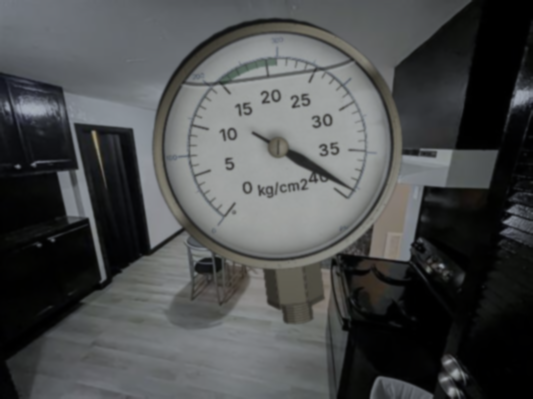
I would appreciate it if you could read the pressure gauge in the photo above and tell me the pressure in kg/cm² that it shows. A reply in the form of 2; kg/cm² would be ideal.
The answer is 39; kg/cm²
